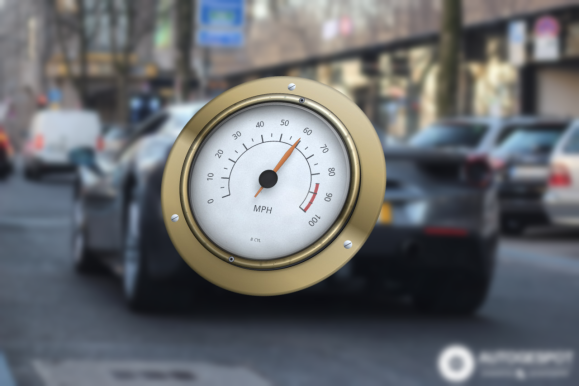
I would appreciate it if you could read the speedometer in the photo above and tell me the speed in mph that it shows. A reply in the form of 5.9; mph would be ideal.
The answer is 60; mph
